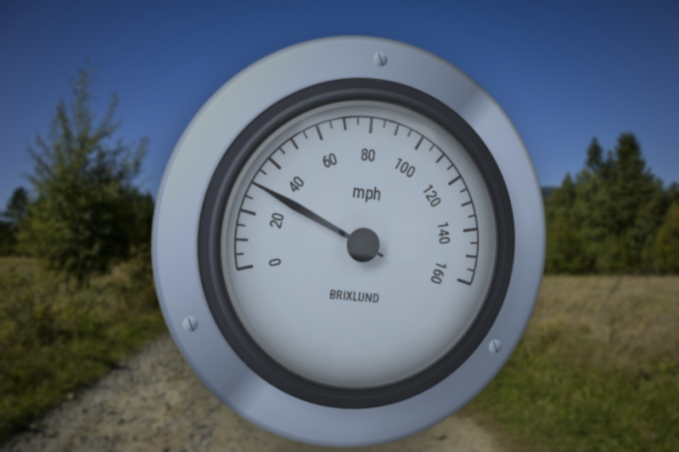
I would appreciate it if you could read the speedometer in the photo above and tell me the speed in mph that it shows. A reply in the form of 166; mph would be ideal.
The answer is 30; mph
